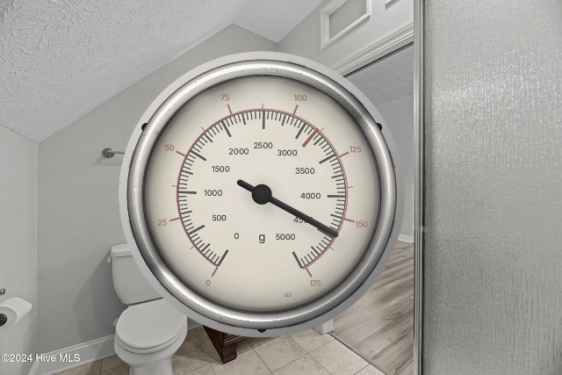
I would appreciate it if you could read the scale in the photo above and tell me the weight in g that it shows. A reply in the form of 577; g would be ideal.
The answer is 4450; g
